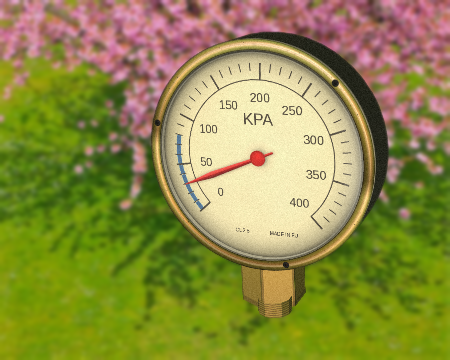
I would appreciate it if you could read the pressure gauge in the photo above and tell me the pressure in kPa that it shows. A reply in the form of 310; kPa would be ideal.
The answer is 30; kPa
